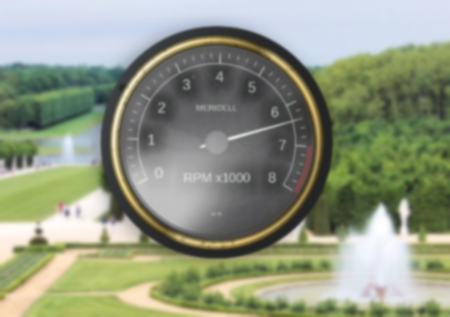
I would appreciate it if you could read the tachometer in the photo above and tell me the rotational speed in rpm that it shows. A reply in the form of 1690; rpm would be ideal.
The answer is 6400; rpm
